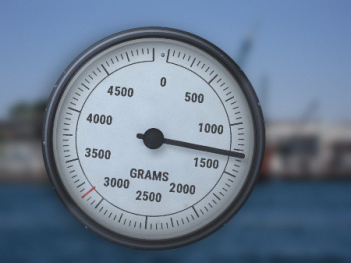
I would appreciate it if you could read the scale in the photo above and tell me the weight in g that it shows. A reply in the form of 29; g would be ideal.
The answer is 1300; g
